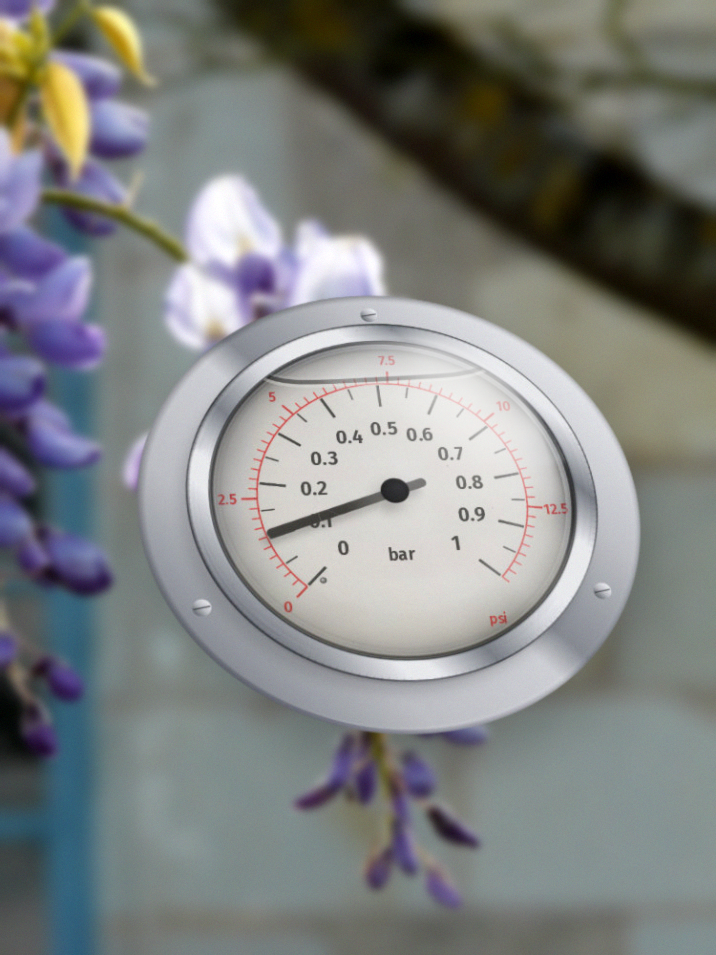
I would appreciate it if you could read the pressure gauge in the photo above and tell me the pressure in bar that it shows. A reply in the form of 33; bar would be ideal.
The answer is 0.1; bar
